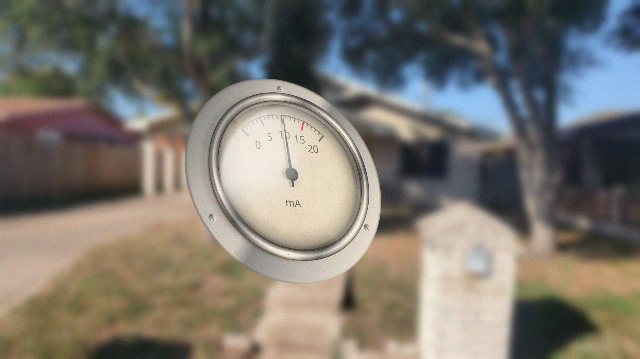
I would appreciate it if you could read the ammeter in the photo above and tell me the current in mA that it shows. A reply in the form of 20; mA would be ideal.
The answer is 10; mA
